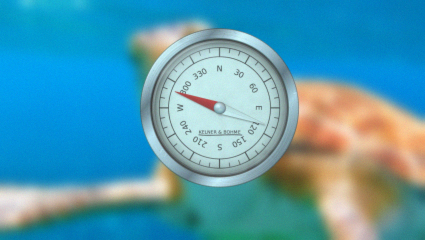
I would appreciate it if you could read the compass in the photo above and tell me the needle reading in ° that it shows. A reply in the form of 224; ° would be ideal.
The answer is 290; °
